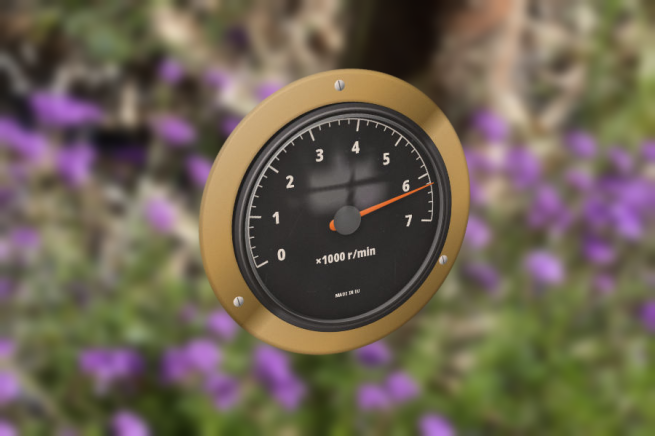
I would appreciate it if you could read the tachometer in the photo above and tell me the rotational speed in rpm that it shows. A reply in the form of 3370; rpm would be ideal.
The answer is 6200; rpm
